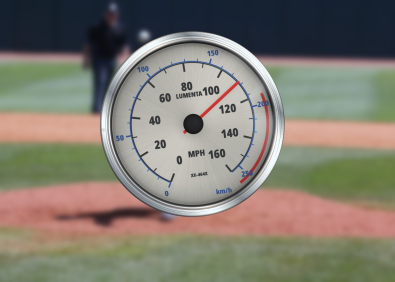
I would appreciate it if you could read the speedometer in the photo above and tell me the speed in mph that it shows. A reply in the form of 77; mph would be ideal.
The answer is 110; mph
